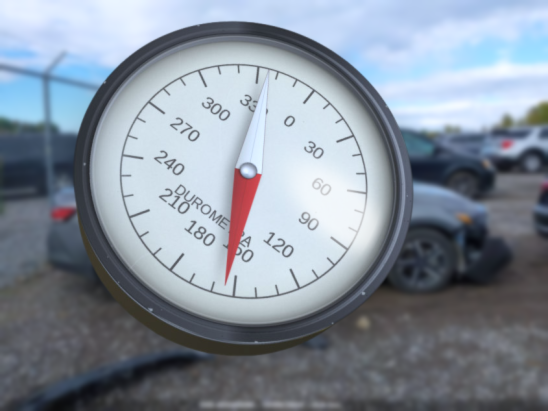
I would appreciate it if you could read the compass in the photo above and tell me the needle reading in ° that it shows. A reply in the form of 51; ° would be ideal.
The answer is 155; °
